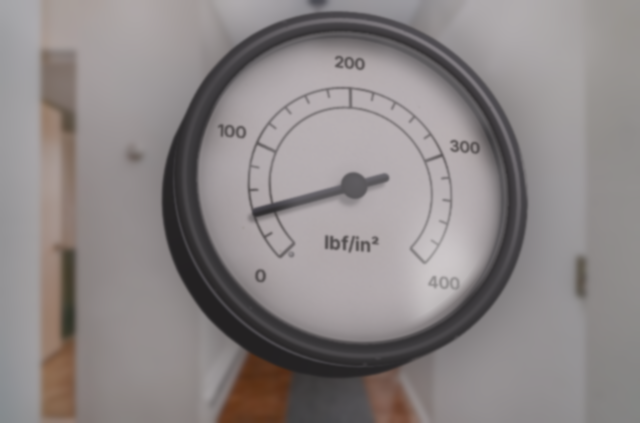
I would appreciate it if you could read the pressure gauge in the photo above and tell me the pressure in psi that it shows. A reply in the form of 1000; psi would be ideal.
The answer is 40; psi
